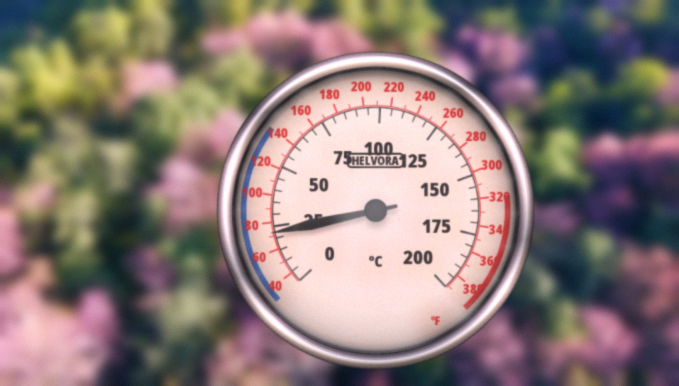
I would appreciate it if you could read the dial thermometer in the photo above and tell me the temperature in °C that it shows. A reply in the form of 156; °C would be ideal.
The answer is 22.5; °C
